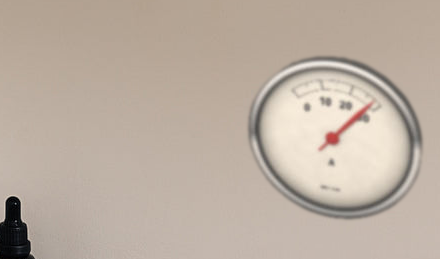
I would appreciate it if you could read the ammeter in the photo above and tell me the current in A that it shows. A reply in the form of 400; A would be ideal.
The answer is 27.5; A
